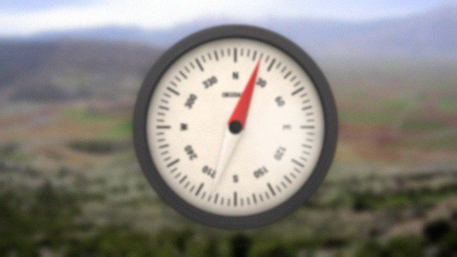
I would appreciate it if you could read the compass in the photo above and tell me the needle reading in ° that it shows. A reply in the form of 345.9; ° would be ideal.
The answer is 20; °
